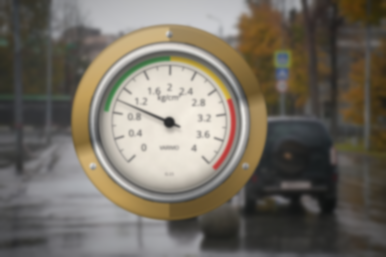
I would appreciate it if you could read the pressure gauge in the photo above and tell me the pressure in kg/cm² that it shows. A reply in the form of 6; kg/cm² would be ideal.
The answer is 1; kg/cm²
